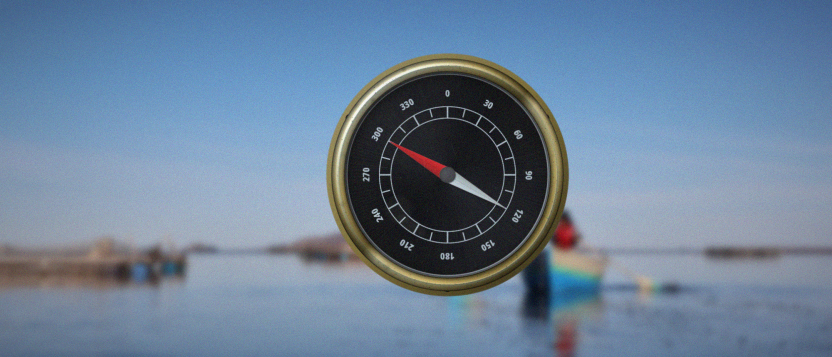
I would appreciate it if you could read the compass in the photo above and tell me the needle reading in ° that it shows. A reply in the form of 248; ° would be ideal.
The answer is 300; °
